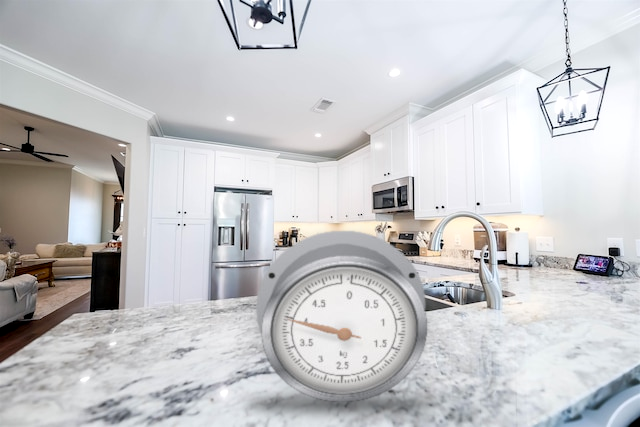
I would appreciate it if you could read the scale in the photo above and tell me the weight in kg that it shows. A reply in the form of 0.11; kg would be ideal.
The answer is 4; kg
